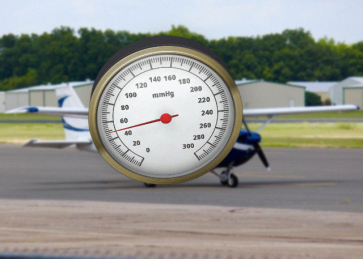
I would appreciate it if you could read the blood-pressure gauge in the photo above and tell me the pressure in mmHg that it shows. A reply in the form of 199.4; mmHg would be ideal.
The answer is 50; mmHg
